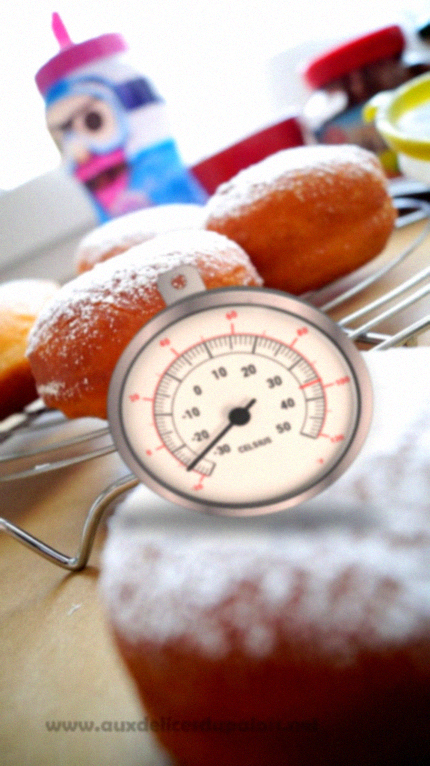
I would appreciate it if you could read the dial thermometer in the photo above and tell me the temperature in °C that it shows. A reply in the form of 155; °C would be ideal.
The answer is -25; °C
